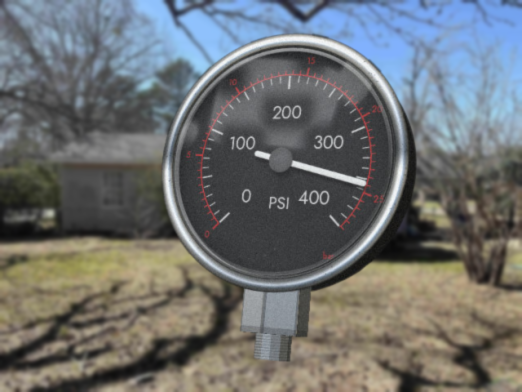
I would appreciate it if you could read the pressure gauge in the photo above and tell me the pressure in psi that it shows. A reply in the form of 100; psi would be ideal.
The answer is 355; psi
